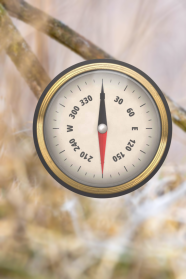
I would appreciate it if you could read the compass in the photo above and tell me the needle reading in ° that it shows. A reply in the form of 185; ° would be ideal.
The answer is 180; °
